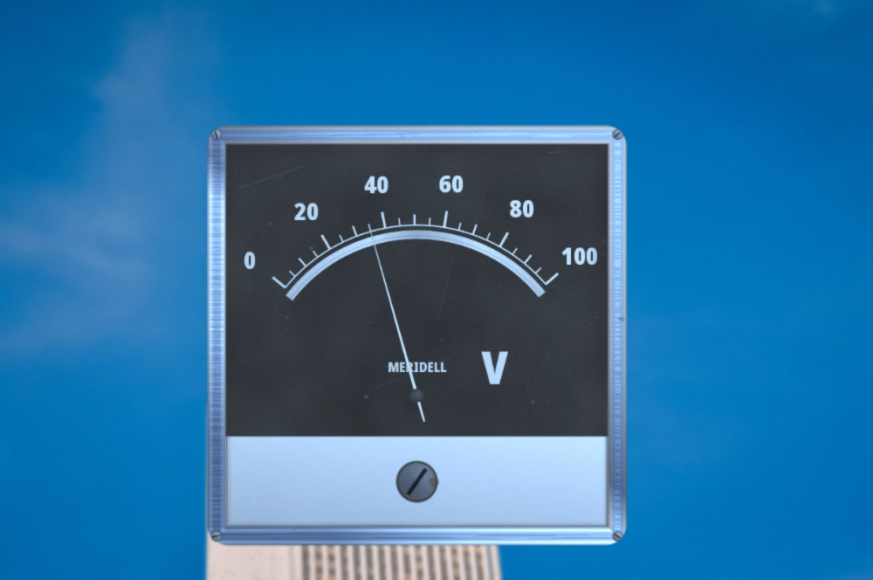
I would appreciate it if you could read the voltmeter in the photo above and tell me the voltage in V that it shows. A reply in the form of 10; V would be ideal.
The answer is 35; V
